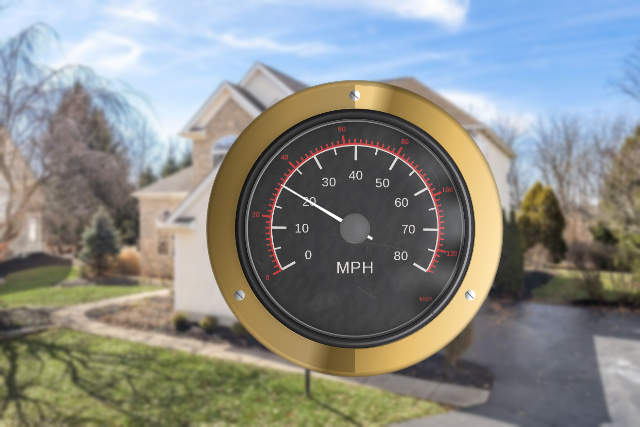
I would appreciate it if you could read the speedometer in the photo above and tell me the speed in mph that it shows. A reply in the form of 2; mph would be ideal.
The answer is 20; mph
